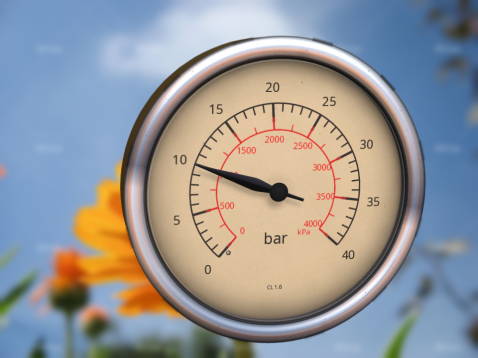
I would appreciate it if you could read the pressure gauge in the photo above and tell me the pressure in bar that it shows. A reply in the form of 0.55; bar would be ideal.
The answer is 10; bar
